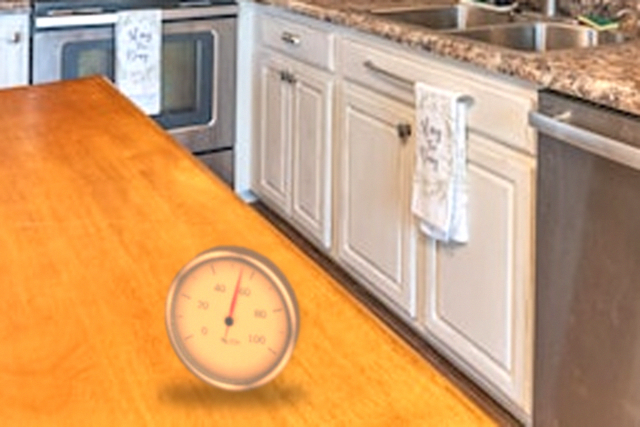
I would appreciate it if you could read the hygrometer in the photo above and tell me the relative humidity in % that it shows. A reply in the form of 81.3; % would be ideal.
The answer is 55; %
